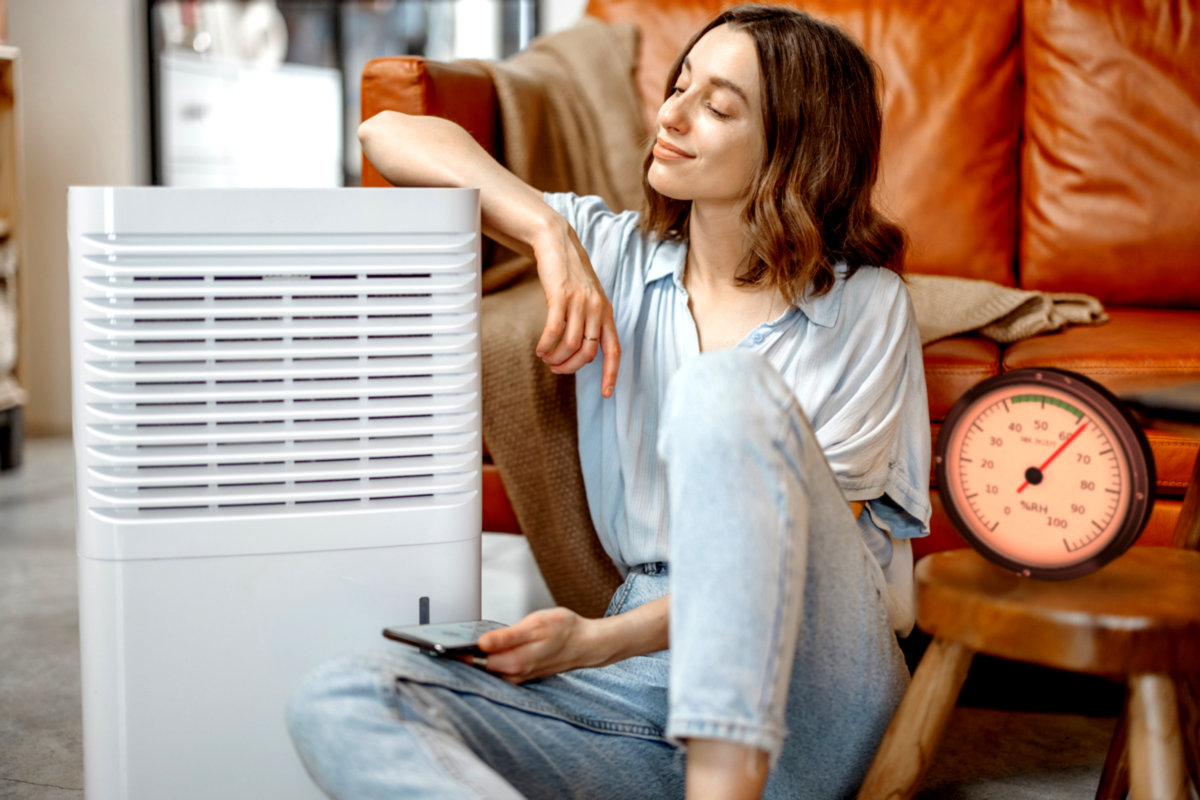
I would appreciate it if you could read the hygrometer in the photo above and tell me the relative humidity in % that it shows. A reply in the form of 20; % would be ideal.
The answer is 62; %
